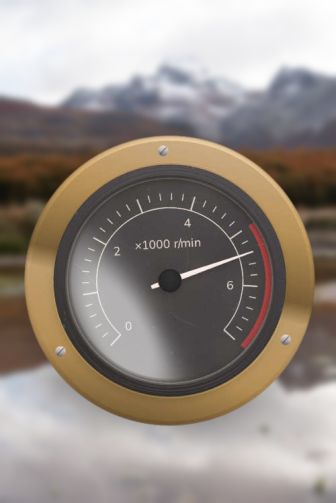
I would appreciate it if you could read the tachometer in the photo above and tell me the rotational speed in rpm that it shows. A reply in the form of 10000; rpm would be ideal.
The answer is 5400; rpm
